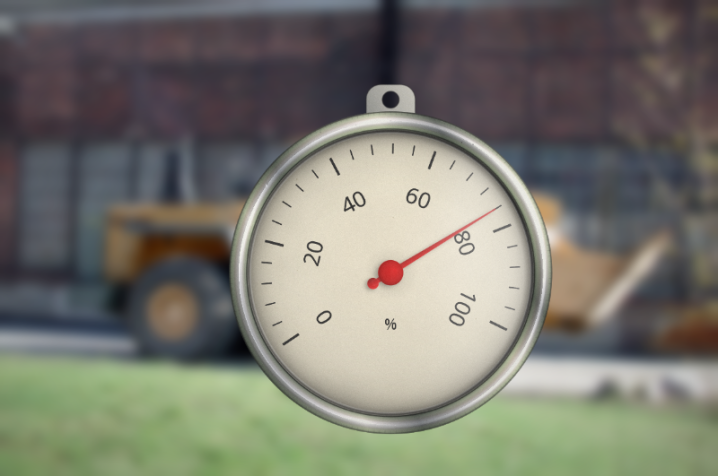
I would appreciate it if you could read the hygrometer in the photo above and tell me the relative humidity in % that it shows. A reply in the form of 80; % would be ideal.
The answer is 76; %
